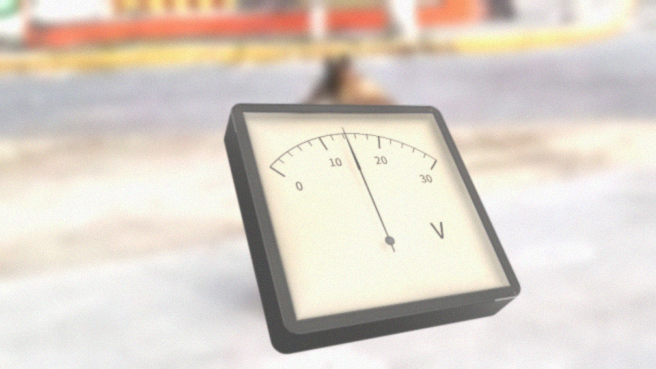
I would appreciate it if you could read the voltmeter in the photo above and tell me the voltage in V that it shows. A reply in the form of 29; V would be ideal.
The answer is 14; V
